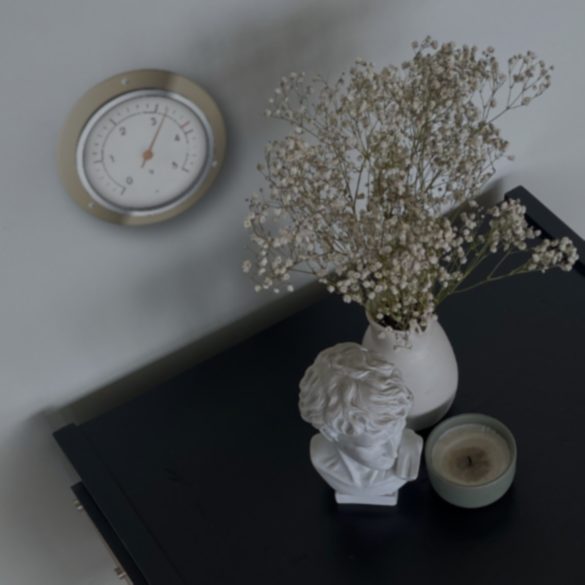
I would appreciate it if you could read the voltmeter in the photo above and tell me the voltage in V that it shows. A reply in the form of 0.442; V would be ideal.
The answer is 3.2; V
